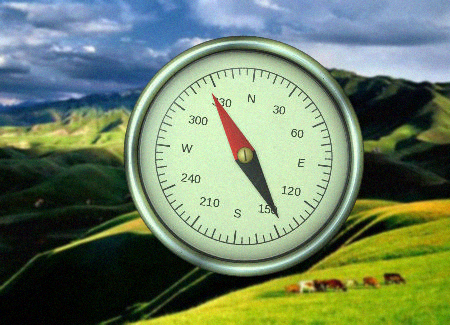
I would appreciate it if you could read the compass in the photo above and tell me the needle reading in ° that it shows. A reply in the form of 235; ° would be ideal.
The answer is 325; °
